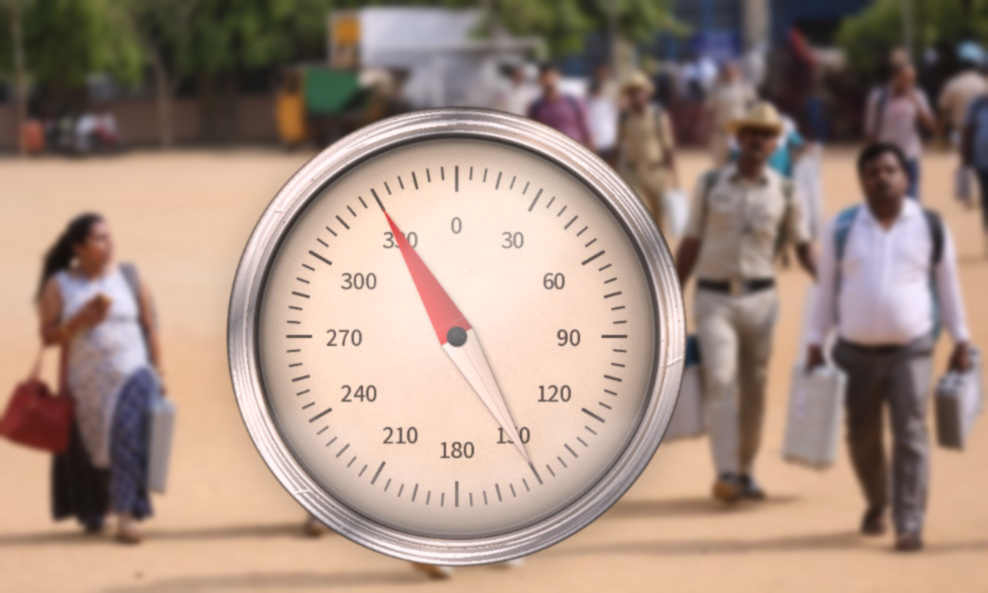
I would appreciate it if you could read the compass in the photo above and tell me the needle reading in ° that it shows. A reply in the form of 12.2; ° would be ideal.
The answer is 330; °
